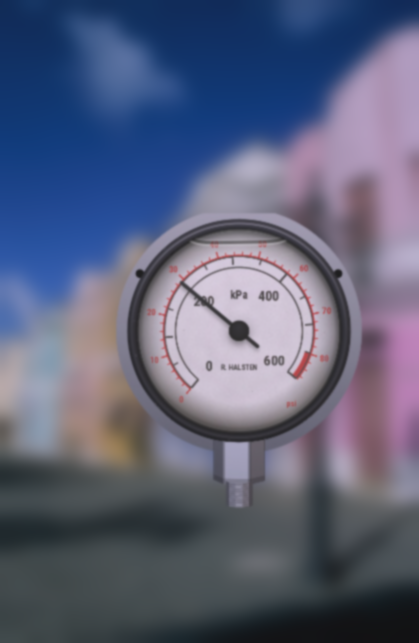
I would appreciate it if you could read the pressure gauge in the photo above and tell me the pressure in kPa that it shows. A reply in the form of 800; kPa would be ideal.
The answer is 200; kPa
